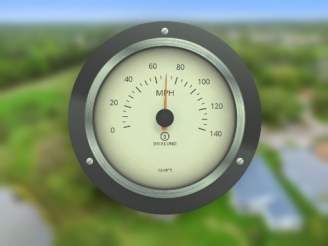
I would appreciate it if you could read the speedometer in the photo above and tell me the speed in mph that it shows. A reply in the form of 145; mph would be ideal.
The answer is 70; mph
